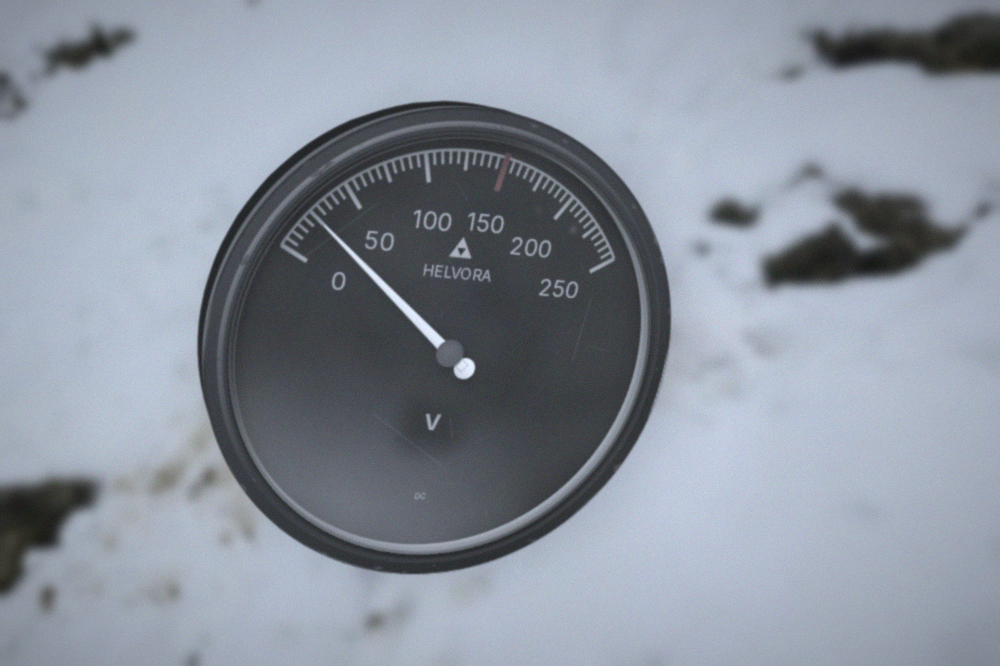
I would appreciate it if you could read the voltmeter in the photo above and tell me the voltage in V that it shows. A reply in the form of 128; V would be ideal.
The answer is 25; V
